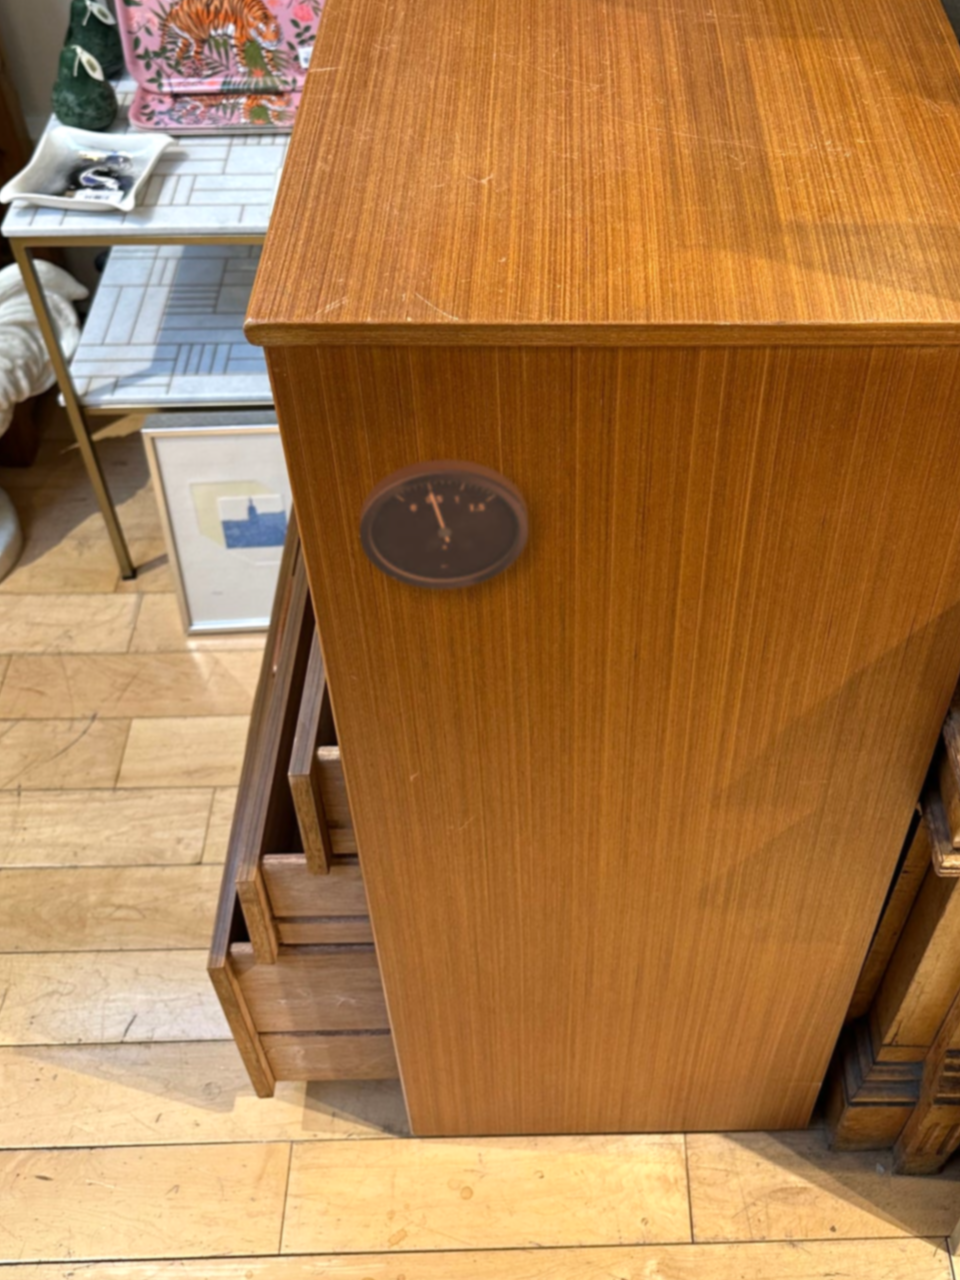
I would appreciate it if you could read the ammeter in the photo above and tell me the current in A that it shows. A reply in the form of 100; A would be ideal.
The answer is 0.5; A
